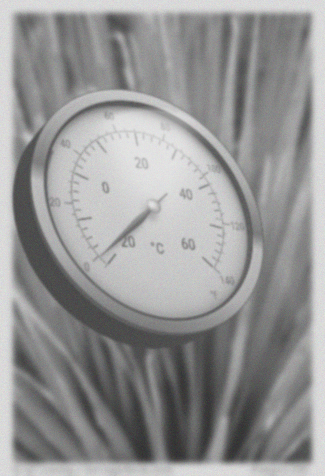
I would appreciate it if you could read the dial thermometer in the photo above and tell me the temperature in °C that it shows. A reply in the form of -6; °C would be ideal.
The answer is -18; °C
